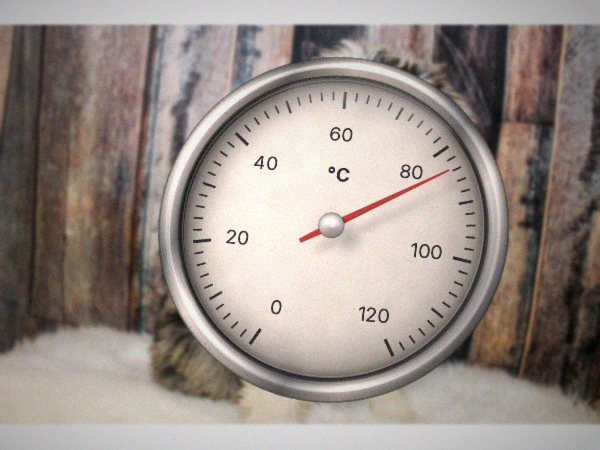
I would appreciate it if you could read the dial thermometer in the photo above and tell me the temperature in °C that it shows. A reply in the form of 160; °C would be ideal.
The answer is 84; °C
